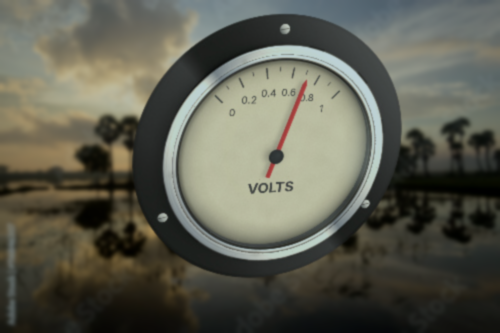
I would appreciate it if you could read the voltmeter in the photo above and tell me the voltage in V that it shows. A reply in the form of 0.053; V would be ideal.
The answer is 0.7; V
